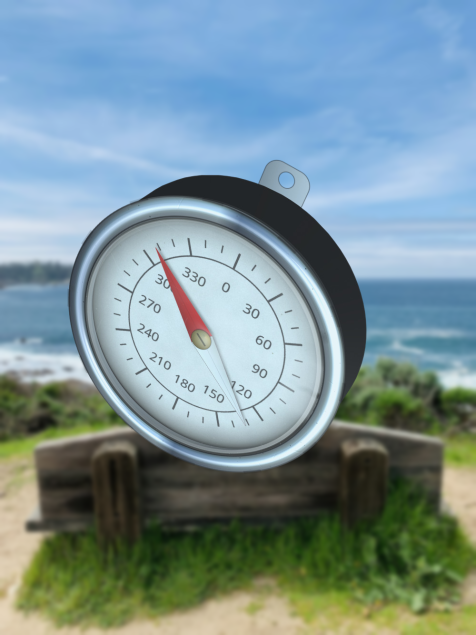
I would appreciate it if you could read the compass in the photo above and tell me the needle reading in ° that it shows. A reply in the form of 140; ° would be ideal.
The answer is 310; °
